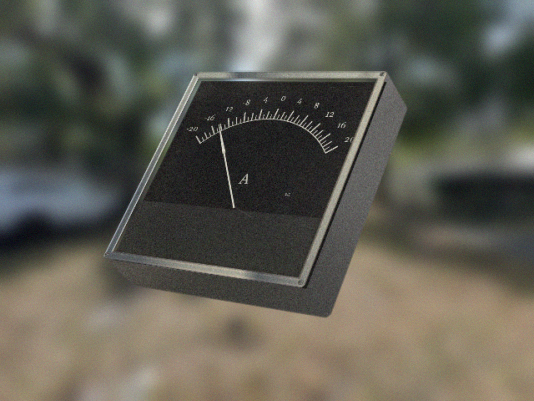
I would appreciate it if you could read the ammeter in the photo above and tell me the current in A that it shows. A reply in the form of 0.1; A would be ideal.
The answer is -14; A
